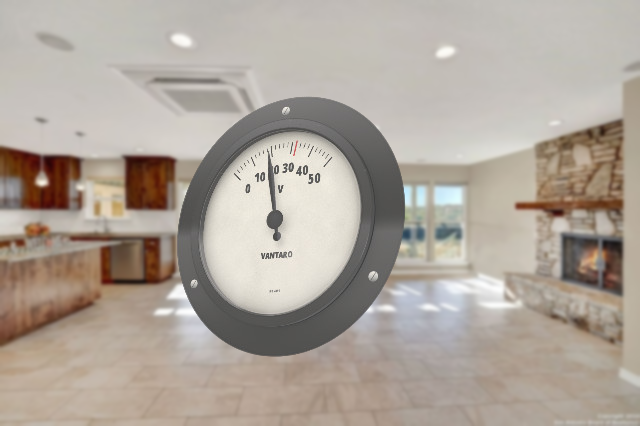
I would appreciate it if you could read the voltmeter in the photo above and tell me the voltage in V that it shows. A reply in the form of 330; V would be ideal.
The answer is 20; V
